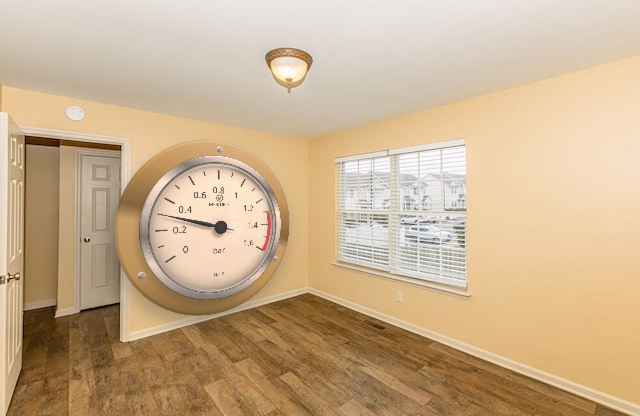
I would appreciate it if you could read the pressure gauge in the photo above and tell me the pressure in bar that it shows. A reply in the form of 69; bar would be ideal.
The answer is 0.3; bar
